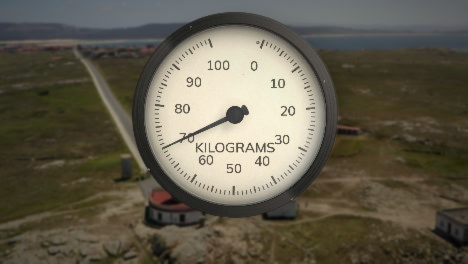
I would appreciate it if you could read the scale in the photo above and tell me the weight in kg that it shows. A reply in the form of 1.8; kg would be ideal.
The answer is 70; kg
